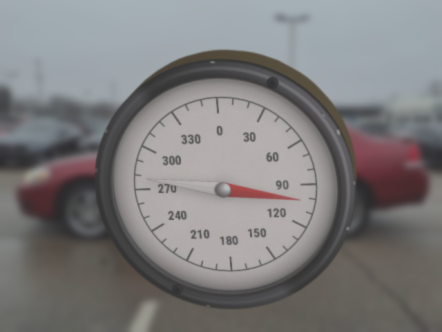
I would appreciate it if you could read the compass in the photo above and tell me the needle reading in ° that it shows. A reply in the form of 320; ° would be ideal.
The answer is 100; °
